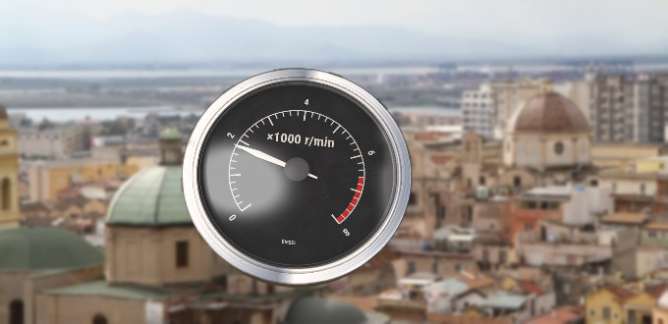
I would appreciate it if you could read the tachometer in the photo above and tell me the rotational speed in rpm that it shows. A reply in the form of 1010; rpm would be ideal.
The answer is 1800; rpm
